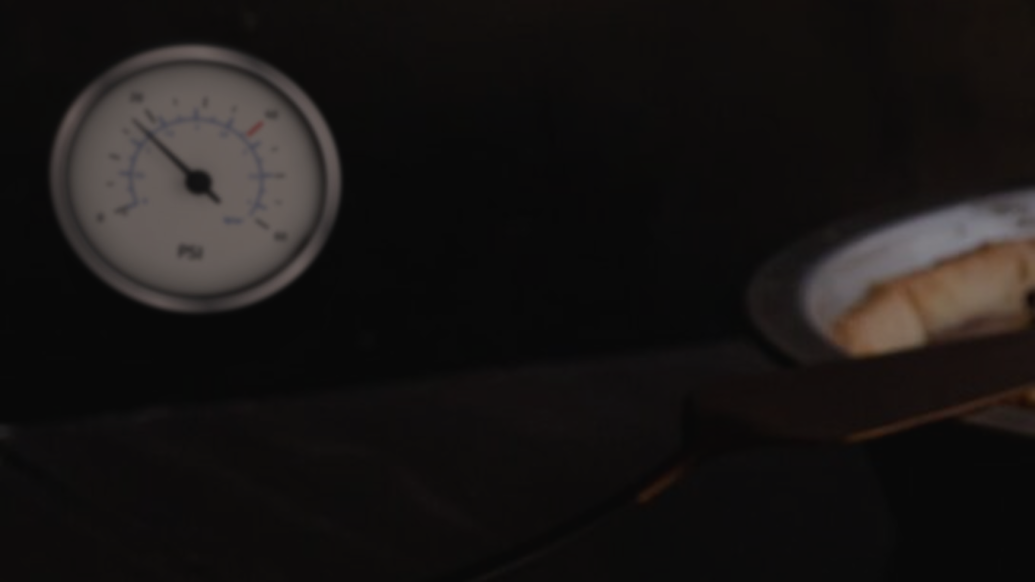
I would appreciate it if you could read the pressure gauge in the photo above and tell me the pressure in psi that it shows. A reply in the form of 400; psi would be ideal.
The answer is 17.5; psi
